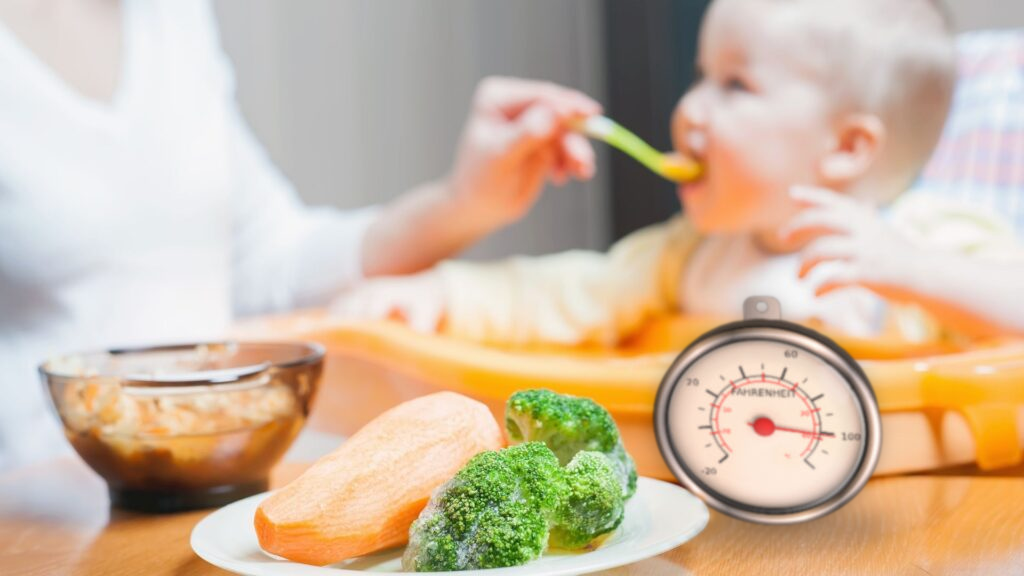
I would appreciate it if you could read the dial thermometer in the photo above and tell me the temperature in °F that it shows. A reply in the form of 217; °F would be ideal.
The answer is 100; °F
